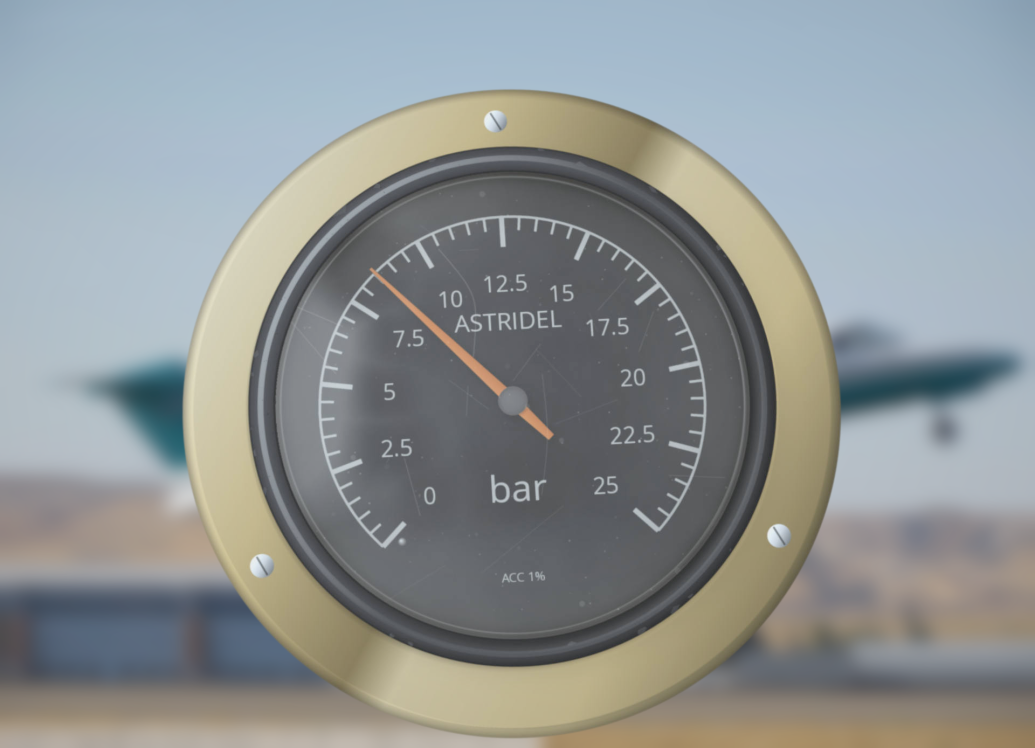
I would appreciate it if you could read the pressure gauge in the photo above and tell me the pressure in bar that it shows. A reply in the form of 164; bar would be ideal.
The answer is 8.5; bar
